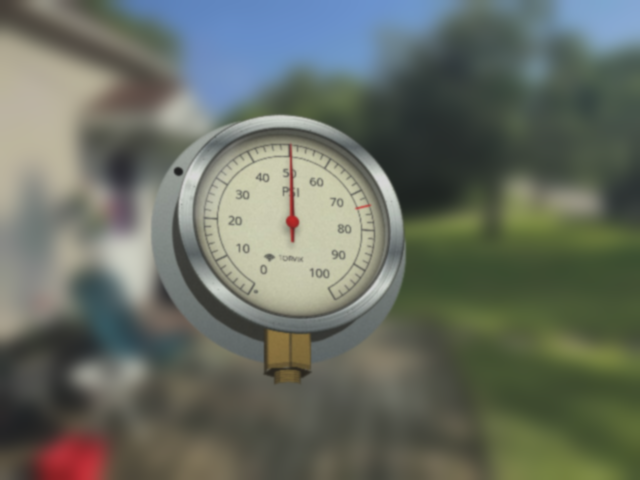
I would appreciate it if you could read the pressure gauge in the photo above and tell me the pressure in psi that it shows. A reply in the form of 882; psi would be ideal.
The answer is 50; psi
